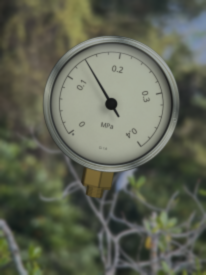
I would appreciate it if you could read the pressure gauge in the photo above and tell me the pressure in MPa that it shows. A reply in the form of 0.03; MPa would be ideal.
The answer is 0.14; MPa
